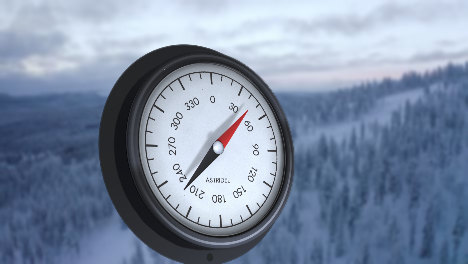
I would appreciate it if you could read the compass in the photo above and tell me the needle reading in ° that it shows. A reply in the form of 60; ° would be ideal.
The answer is 45; °
